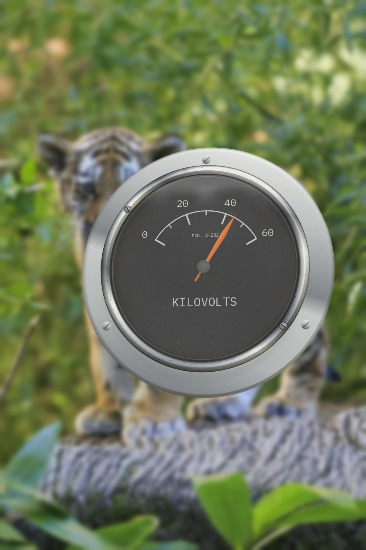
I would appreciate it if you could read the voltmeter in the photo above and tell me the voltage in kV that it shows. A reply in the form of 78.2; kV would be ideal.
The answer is 45; kV
